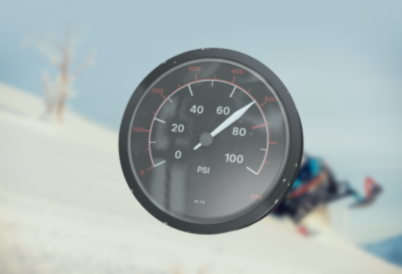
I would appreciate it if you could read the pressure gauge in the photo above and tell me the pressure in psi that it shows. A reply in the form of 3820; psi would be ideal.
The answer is 70; psi
